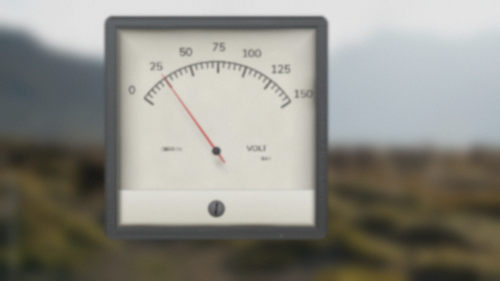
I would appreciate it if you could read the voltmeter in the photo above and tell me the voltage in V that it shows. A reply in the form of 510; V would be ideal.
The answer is 25; V
